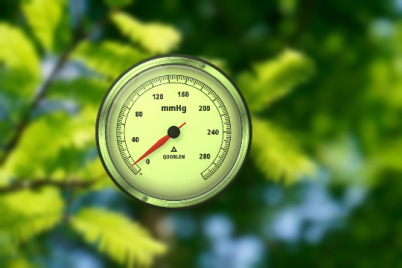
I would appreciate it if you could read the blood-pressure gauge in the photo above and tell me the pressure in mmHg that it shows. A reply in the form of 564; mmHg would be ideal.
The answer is 10; mmHg
